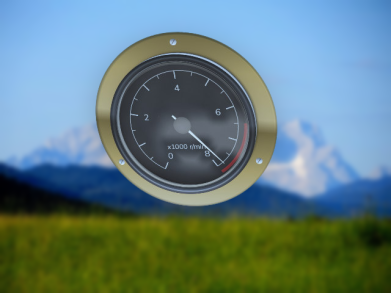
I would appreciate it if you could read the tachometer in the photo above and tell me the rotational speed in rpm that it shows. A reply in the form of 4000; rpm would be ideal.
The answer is 7750; rpm
